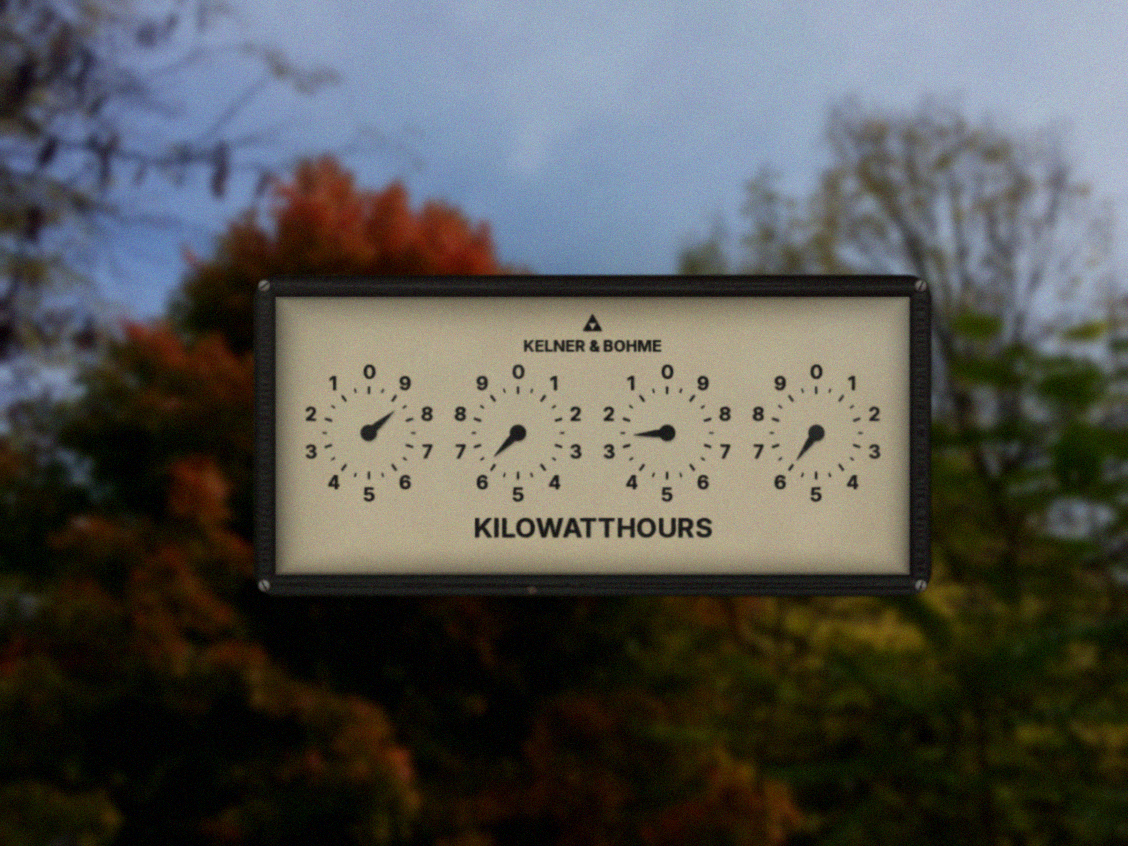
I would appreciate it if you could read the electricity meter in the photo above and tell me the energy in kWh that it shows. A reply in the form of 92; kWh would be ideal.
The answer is 8626; kWh
